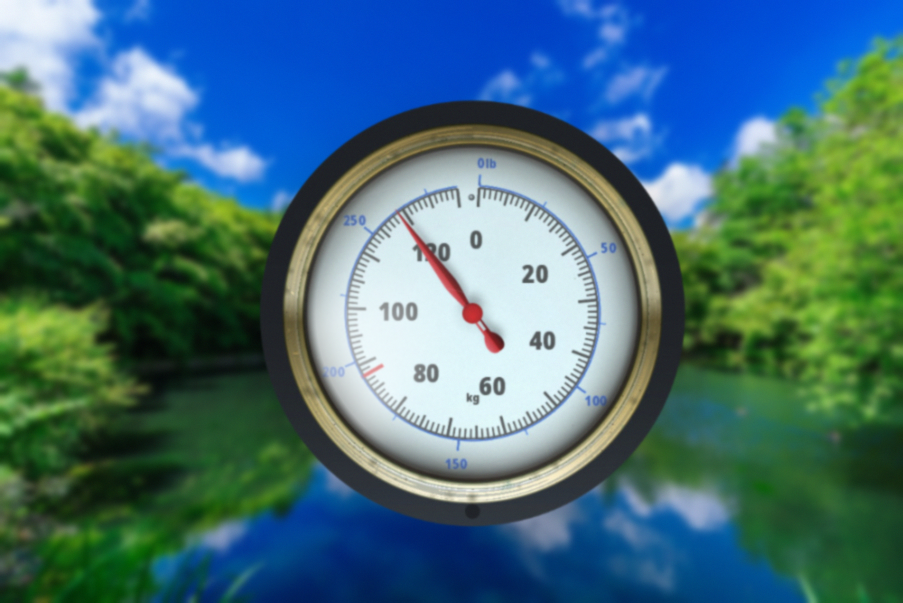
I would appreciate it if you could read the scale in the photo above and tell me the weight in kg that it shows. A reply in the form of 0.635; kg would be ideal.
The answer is 119; kg
